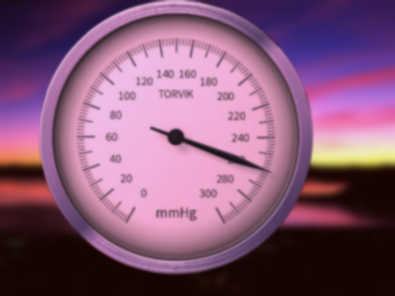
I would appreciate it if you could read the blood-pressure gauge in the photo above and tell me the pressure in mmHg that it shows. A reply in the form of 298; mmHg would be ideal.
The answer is 260; mmHg
